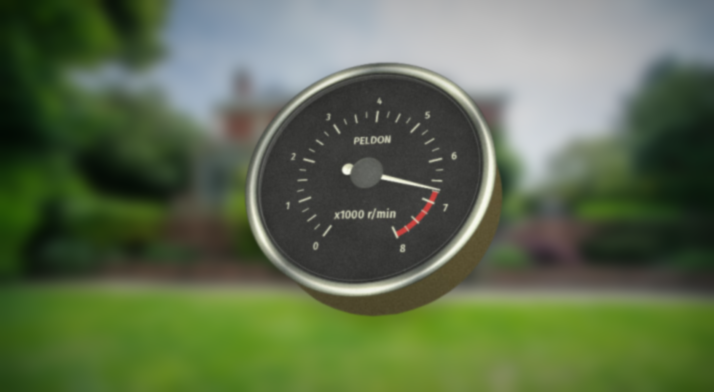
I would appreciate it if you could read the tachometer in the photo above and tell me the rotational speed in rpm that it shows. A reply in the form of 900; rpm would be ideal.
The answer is 6750; rpm
